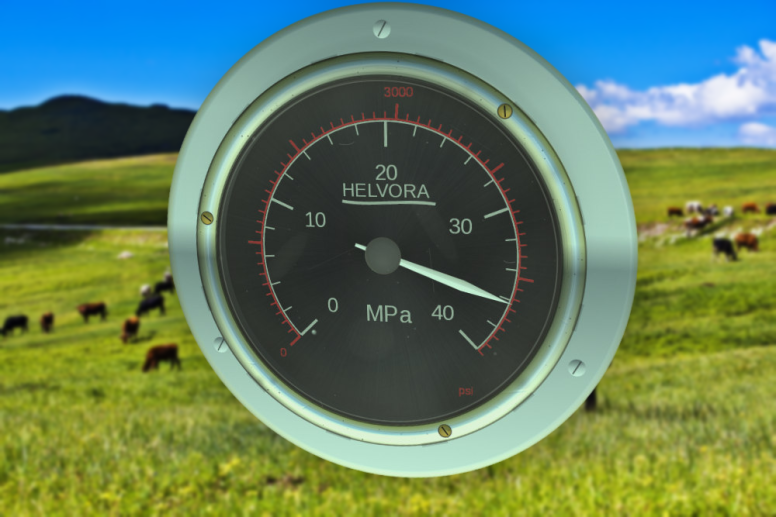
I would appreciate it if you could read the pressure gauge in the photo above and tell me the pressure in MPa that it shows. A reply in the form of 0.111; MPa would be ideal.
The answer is 36; MPa
